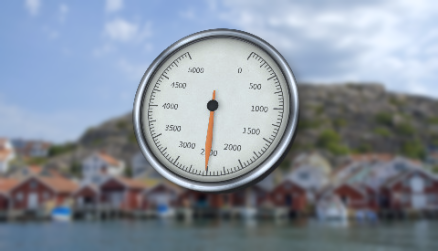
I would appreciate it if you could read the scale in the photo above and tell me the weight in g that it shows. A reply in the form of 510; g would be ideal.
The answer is 2500; g
